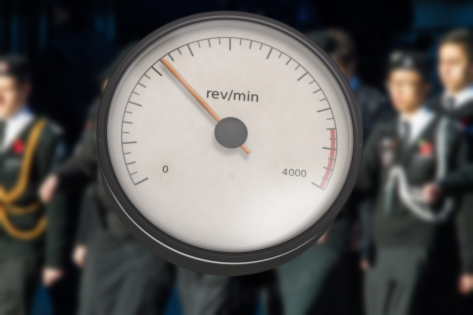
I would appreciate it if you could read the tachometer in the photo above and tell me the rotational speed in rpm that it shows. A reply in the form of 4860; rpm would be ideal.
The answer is 1300; rpm
